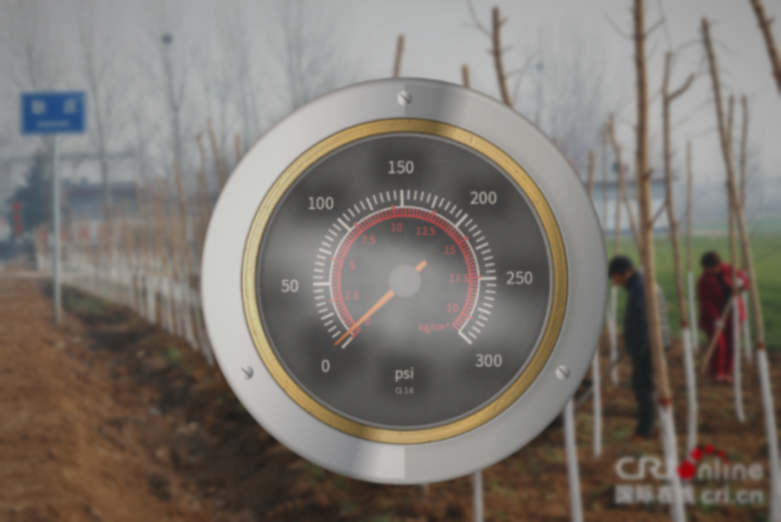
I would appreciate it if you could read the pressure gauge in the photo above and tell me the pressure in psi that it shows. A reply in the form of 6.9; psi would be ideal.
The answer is 5; psi
